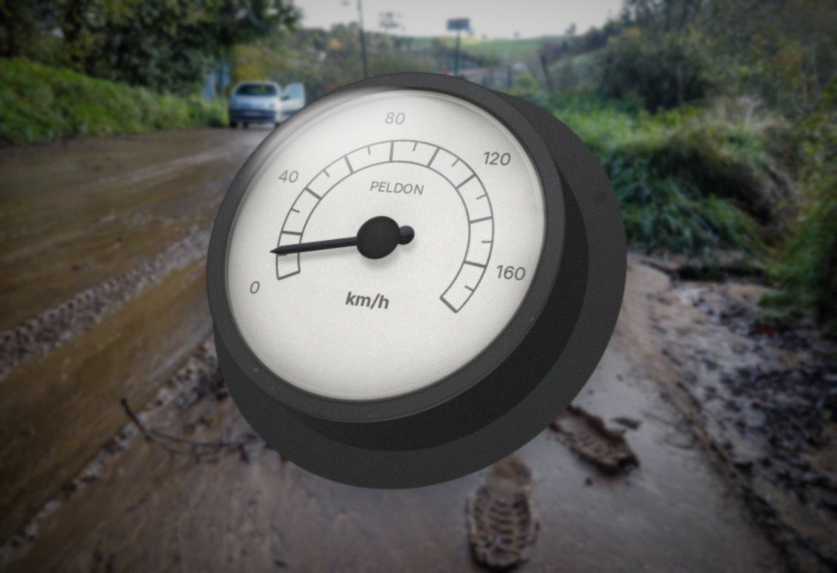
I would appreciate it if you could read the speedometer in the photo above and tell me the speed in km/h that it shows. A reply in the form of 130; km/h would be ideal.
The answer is 10; km/h
